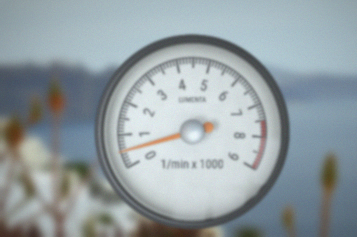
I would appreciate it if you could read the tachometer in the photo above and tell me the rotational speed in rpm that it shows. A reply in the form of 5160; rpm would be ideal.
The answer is 500; rpm
